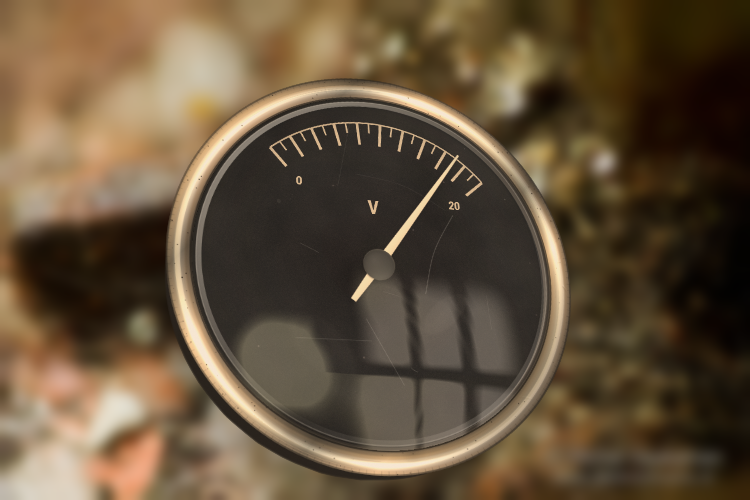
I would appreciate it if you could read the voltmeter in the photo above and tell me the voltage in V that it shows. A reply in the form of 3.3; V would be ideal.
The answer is 17; V
